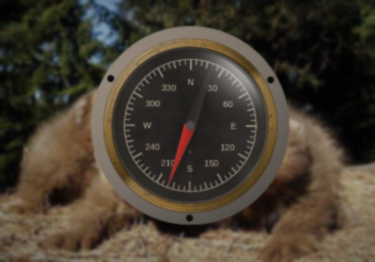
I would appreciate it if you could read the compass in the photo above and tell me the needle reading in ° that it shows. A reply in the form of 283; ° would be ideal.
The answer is 200; °
